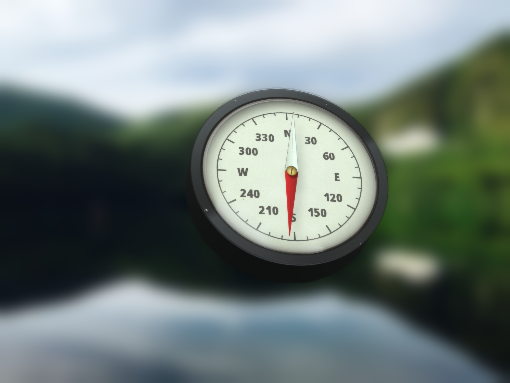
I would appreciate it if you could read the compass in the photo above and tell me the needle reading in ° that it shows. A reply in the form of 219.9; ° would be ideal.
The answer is 185; °
